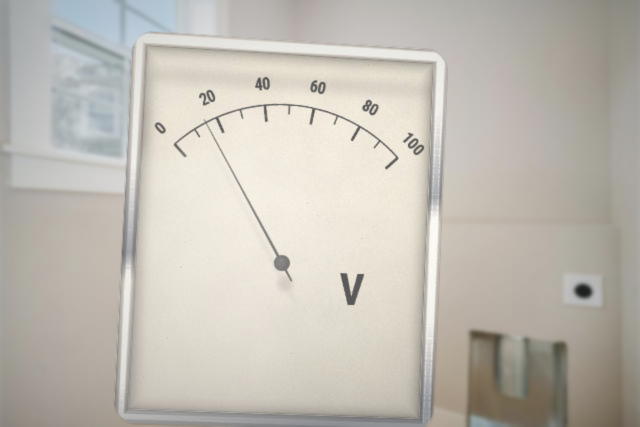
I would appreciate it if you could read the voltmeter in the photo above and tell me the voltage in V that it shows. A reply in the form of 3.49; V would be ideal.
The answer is 15; V
